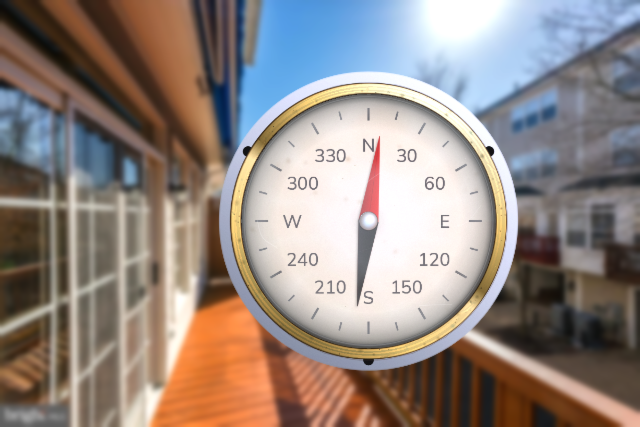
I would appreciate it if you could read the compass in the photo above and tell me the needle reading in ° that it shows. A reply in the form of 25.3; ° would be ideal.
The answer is 7.5; °
